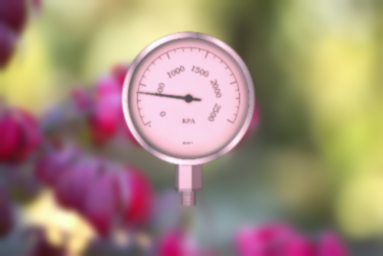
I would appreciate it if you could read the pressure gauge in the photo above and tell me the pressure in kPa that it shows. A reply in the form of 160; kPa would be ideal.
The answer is 400; kPa
